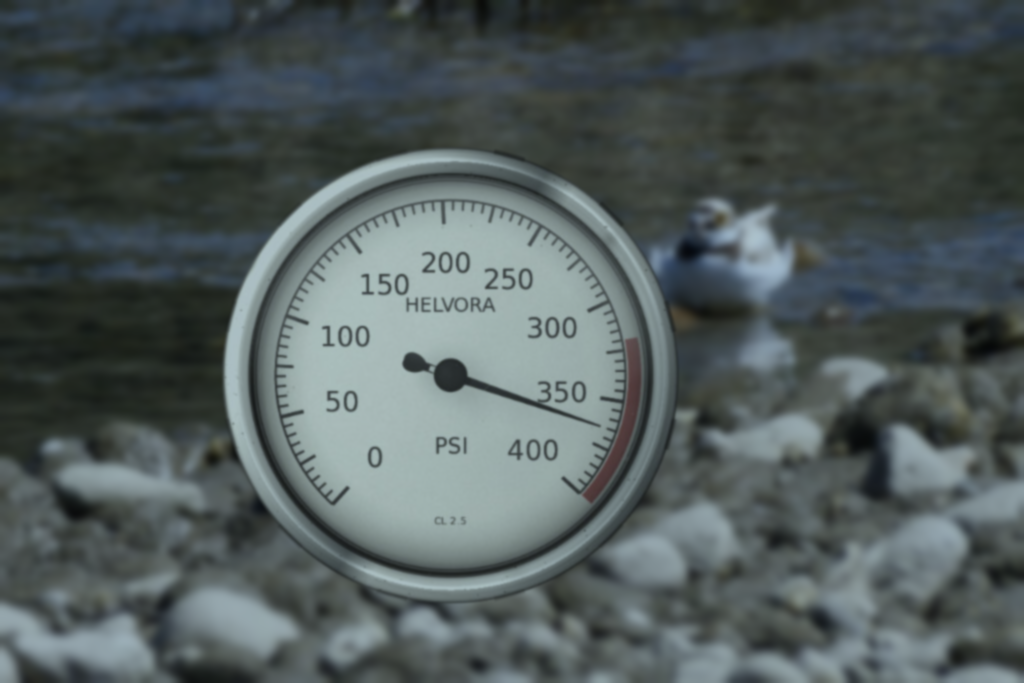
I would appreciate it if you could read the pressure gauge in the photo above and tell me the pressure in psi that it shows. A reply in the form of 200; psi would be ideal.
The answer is 365; psi
